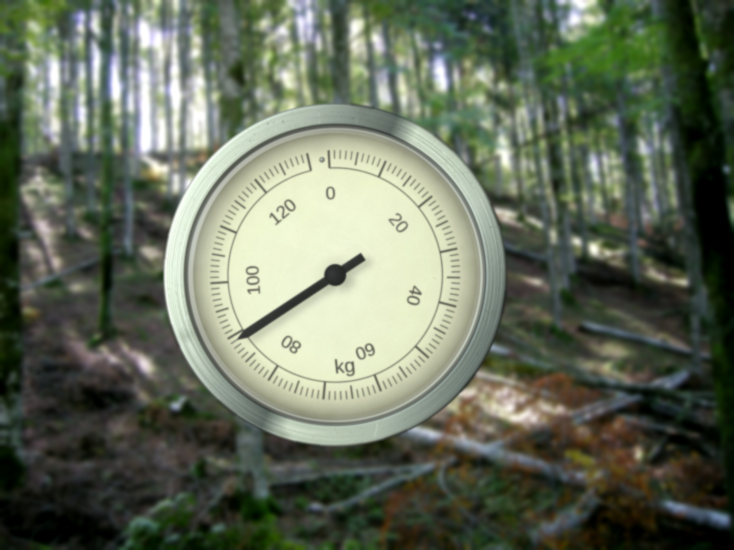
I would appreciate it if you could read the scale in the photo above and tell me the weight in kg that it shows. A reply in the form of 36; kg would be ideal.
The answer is 89; kg
